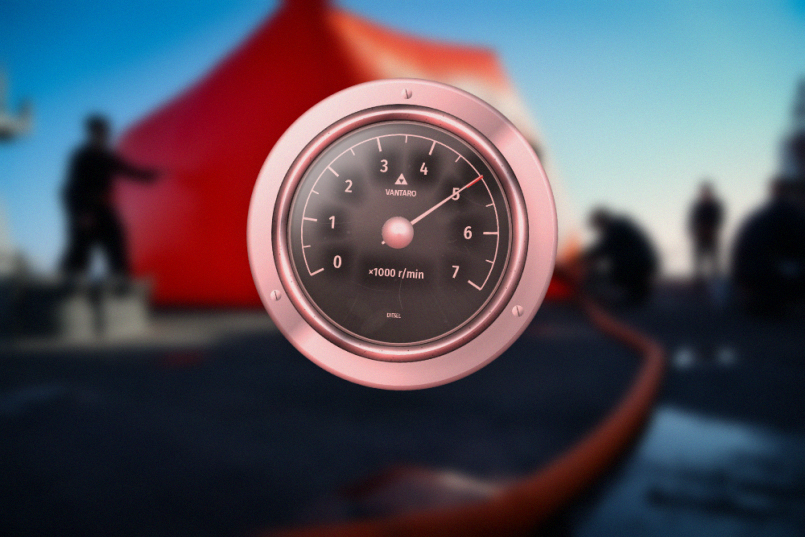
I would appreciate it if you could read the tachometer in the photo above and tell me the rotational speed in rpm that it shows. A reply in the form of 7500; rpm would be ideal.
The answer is 5000; rpm
